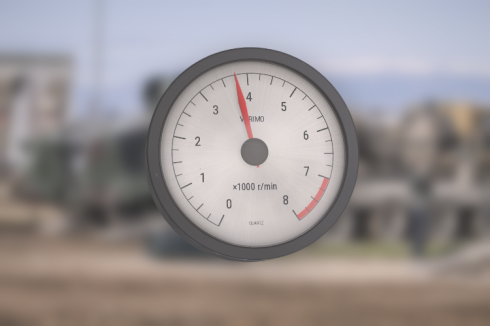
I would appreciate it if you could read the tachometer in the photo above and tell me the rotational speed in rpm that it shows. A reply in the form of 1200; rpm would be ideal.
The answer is 3750; rpm
